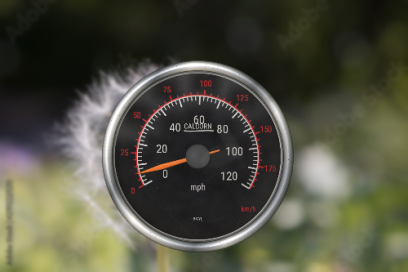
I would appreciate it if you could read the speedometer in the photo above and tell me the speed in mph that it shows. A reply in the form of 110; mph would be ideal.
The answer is 6; mph
